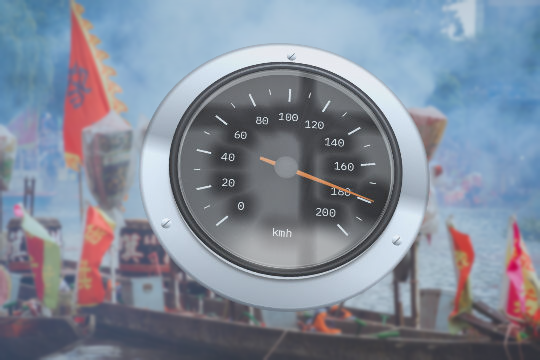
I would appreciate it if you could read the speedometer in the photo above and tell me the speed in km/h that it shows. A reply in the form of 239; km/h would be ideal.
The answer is 180; km/h
